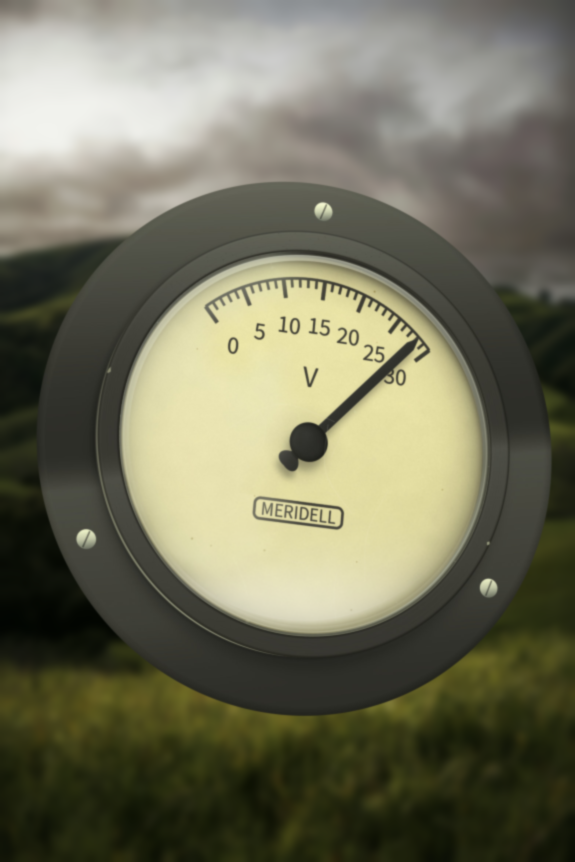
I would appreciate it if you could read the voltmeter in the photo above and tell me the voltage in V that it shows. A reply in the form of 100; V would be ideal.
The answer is 28; V
